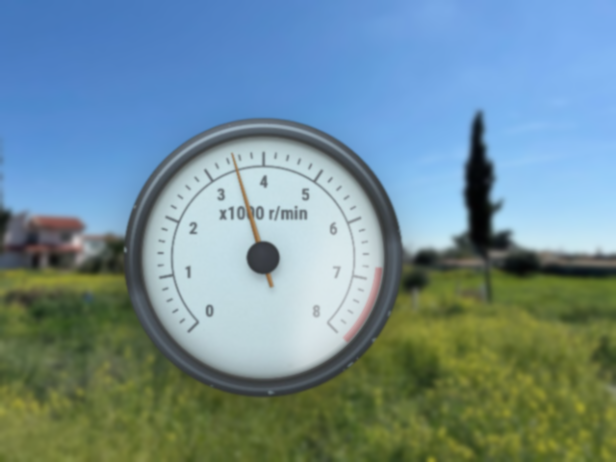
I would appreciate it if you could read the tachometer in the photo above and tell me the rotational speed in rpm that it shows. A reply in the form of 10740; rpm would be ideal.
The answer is 3500; rpm
